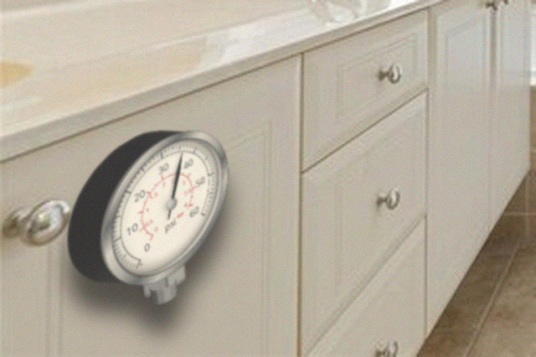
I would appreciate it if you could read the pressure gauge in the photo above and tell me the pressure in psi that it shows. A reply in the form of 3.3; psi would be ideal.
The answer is 35; psi
